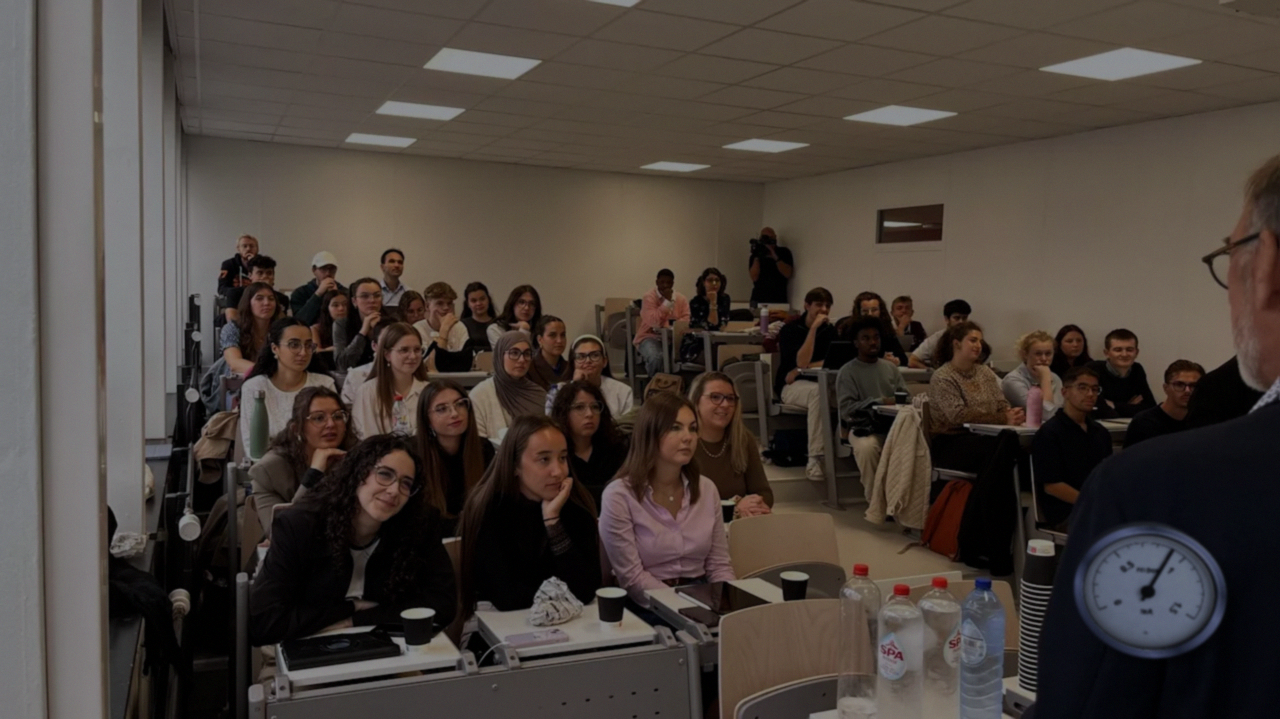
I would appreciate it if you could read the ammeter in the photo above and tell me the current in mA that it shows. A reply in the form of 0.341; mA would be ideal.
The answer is 0.9; mA
